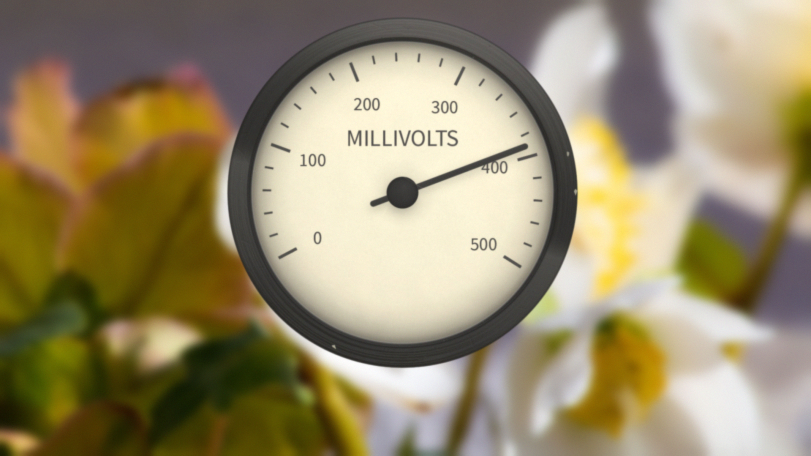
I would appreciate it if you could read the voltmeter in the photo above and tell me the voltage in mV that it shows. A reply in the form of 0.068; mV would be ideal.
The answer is 390; mV
